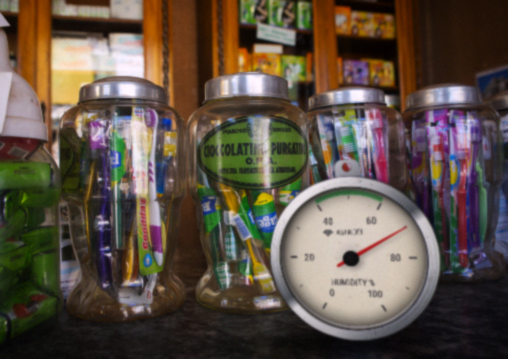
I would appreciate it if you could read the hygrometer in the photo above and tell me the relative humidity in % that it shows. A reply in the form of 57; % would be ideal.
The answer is 70; %
